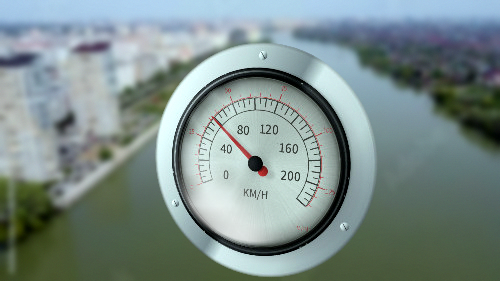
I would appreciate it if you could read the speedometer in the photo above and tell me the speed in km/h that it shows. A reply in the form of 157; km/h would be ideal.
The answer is 60; km/h
